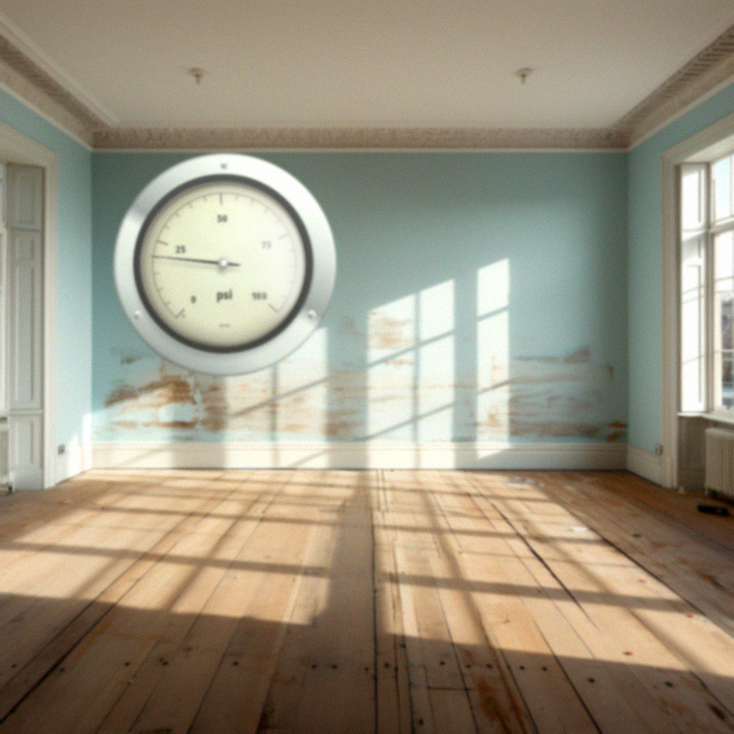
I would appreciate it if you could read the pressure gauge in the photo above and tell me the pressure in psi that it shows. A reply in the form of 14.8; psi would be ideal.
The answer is 20; psi
